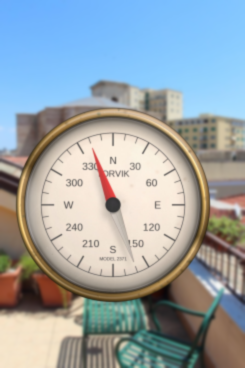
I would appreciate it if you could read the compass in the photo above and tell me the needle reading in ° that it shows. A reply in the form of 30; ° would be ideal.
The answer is 340; °
